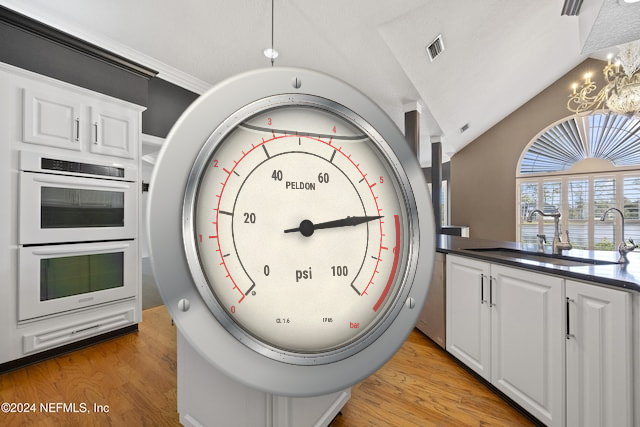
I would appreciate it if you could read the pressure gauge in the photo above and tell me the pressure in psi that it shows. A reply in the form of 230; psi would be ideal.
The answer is 80; psi
